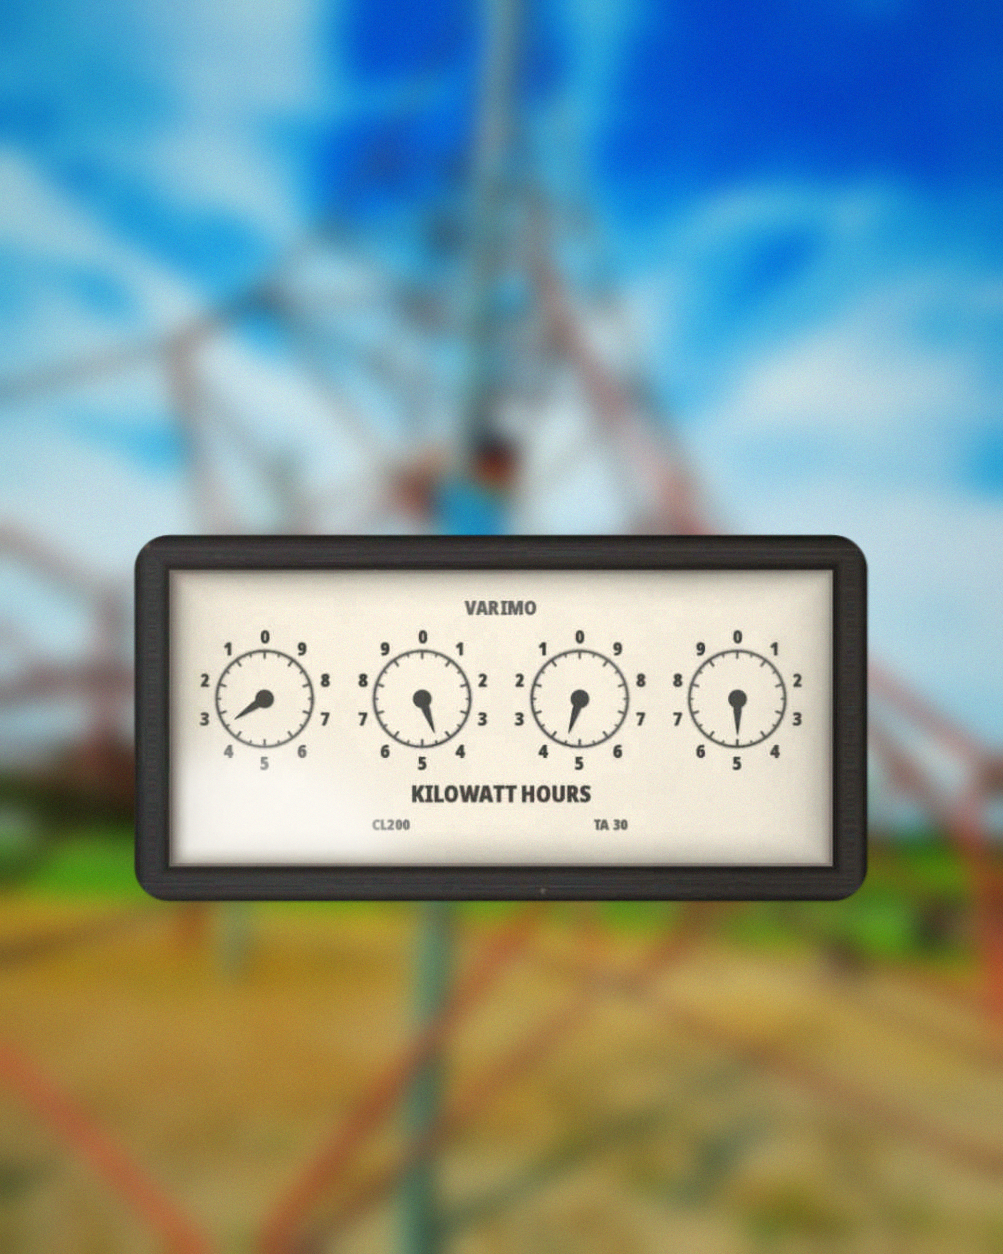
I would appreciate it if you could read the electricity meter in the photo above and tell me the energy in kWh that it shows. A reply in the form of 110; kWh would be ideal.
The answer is 3445; kWh
